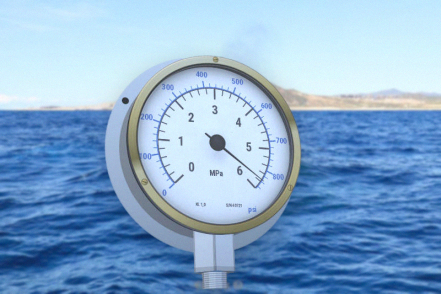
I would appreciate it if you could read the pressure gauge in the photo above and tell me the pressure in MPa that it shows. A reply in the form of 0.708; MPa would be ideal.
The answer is 5.8; MPa
